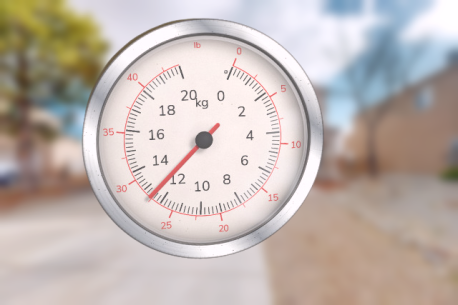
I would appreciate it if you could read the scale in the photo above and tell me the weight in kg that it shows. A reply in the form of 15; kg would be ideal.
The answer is 12.6; kg
